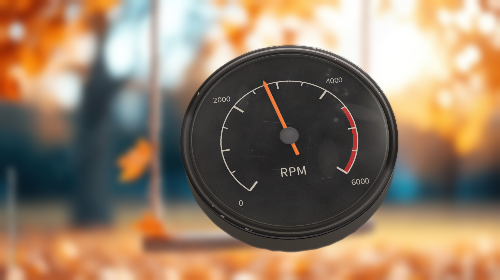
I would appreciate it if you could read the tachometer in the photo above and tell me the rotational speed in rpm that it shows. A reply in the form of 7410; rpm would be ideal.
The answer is 2750; rpm
